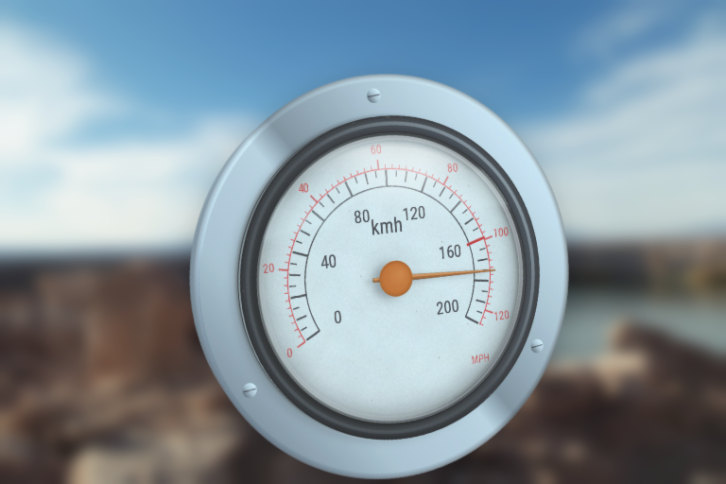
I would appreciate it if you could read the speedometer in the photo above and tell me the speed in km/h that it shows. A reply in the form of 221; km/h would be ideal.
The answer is 175; km/h
